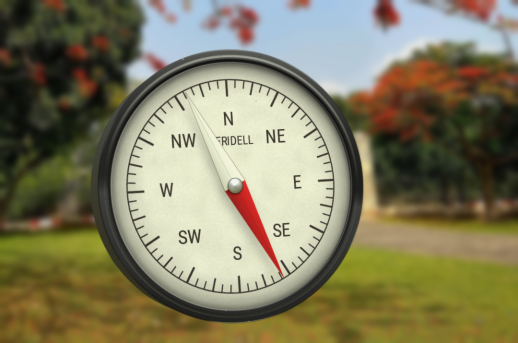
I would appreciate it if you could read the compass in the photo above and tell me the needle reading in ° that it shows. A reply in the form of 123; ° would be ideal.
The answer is 155; °
